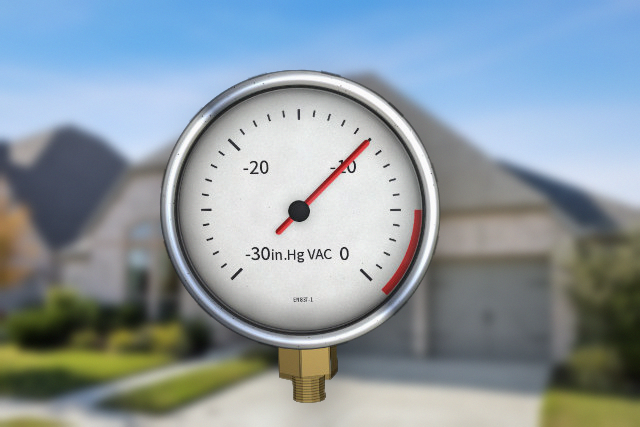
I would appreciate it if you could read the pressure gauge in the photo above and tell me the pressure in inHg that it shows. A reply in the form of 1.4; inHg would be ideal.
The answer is -10; inHg
